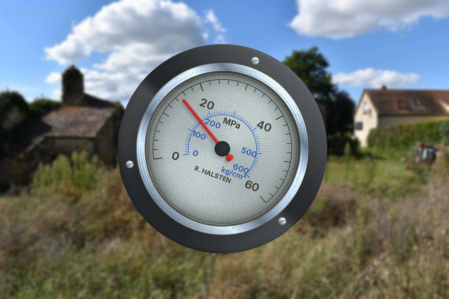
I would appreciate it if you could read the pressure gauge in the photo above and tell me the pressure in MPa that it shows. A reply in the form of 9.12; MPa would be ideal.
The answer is 15; MPa
